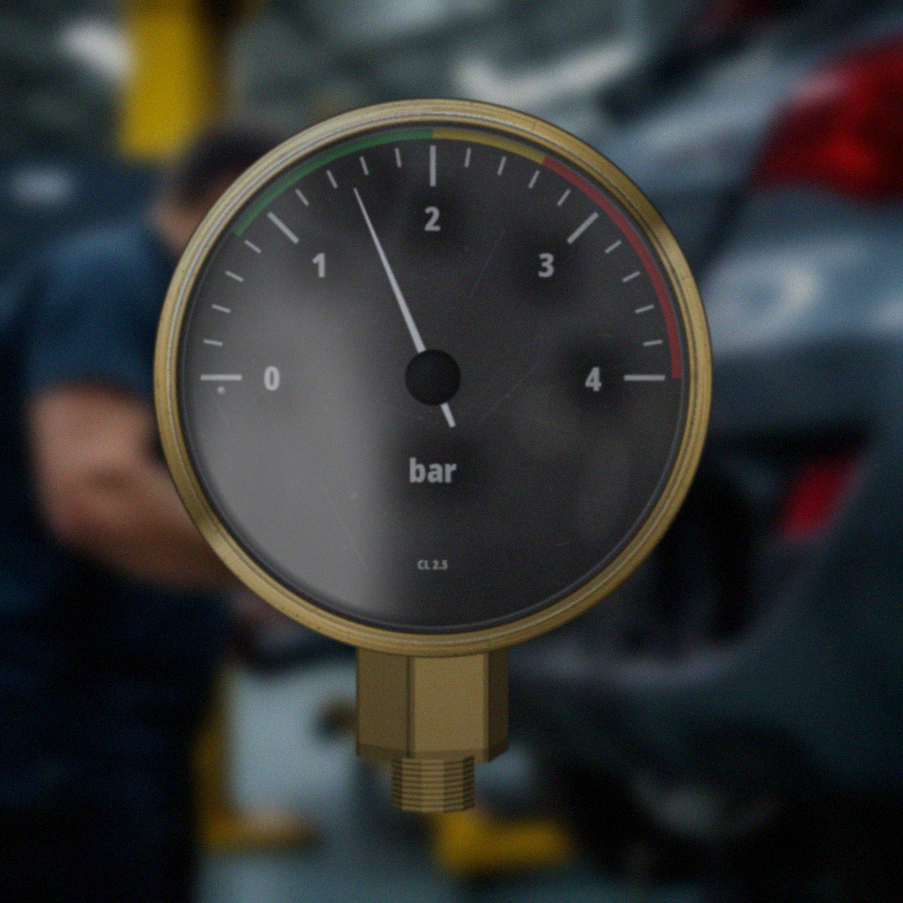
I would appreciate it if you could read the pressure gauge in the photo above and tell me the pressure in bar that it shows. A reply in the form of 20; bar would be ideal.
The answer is 1.5; bar
